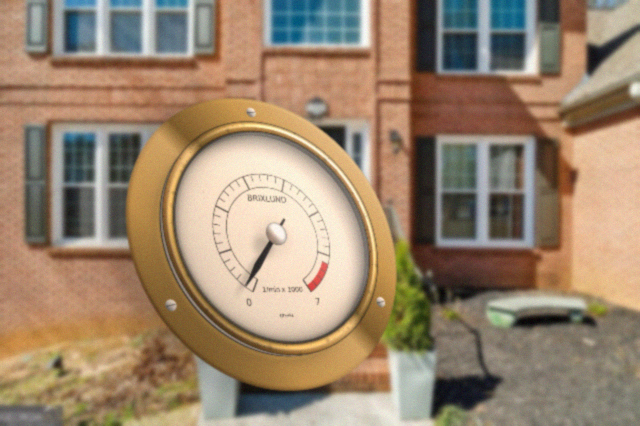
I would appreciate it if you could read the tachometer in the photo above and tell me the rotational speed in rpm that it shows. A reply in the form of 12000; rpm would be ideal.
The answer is 200; rpm
